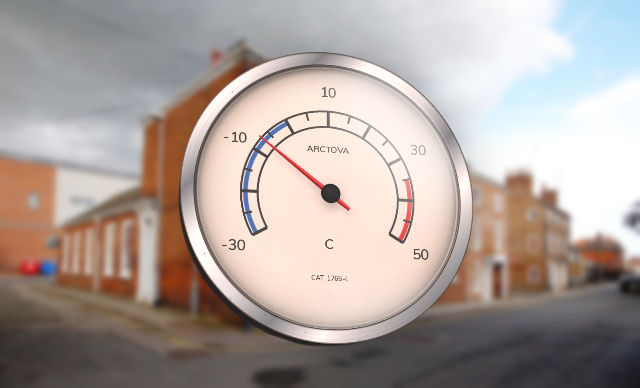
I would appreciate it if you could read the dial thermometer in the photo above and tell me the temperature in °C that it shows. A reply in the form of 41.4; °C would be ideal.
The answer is -7.5; °C
